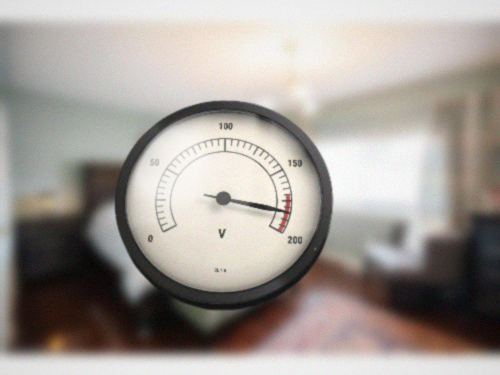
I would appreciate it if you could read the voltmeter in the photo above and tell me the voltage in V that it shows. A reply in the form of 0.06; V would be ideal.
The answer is 185; V
